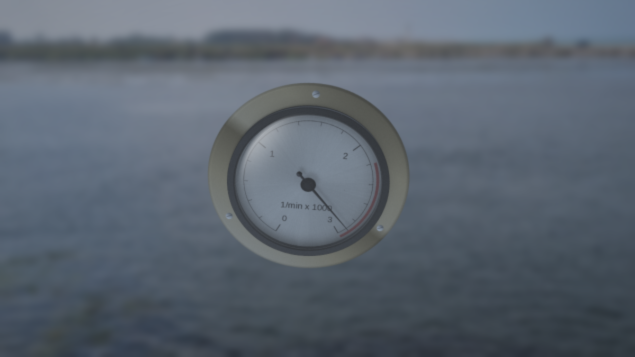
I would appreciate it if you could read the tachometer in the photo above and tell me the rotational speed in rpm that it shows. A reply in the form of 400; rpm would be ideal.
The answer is 2900; rpm
